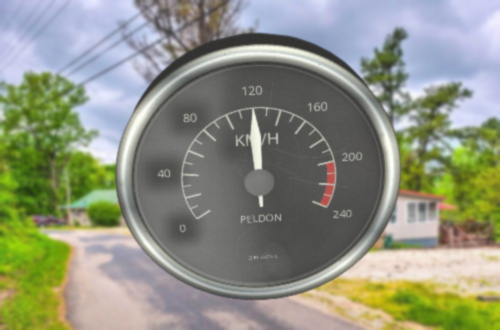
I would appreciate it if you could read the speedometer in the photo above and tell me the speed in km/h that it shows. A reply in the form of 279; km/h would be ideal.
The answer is 120; km/h
